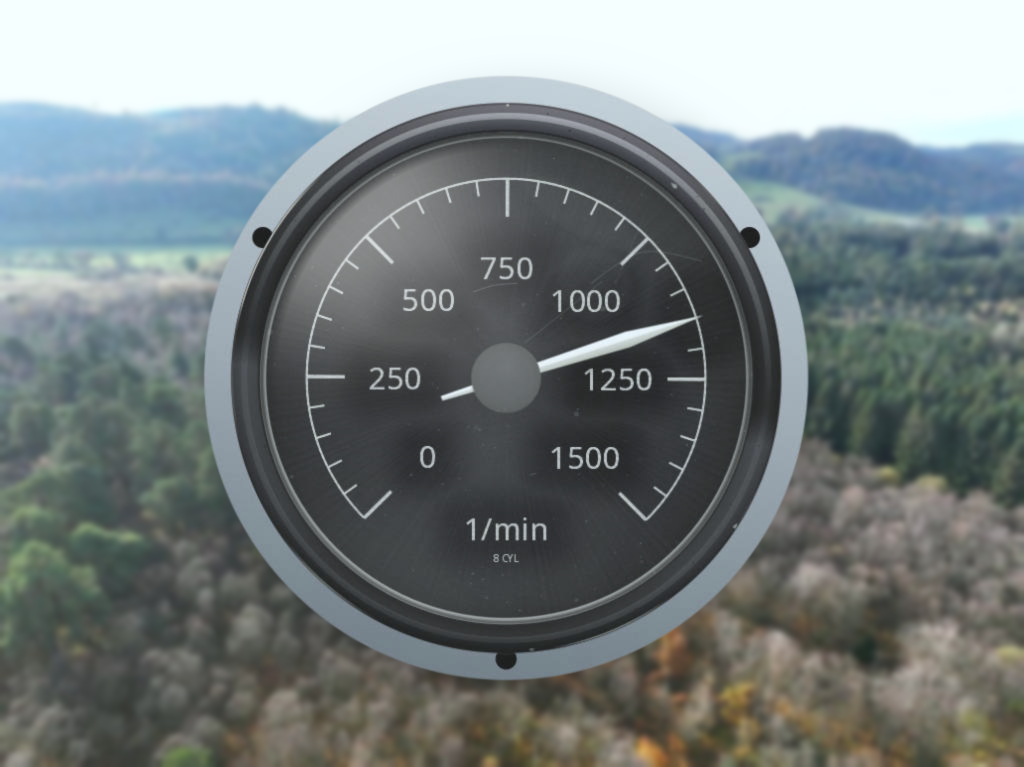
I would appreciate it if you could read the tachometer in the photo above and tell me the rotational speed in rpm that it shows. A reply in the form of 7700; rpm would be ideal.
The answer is 1150; rpm
